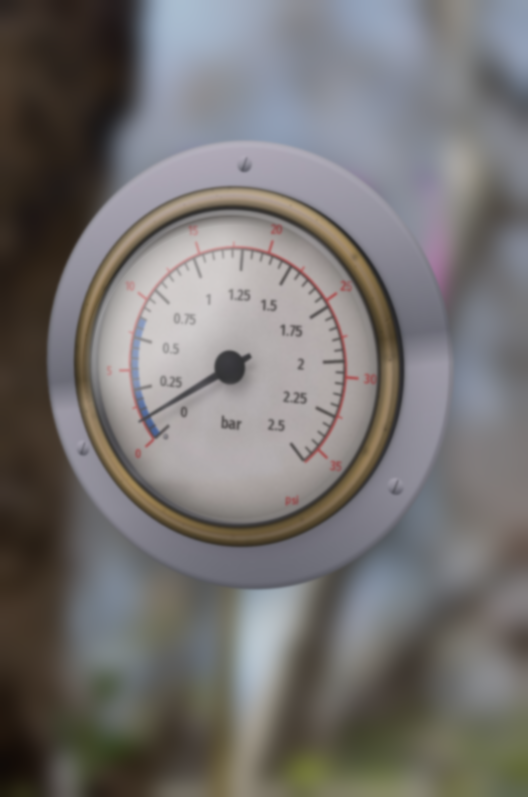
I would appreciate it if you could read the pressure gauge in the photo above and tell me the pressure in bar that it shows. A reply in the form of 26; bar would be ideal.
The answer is 0.1; bar
